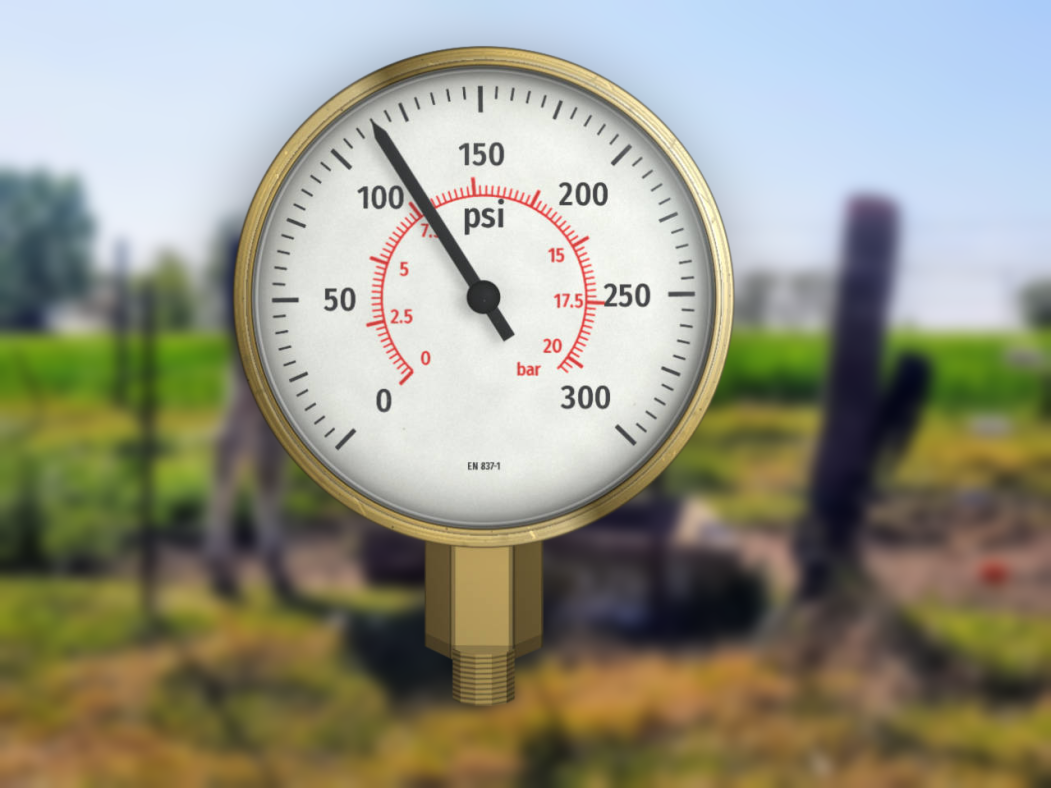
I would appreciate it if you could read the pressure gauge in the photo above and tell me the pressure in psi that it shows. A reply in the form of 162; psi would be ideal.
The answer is 115; psi
